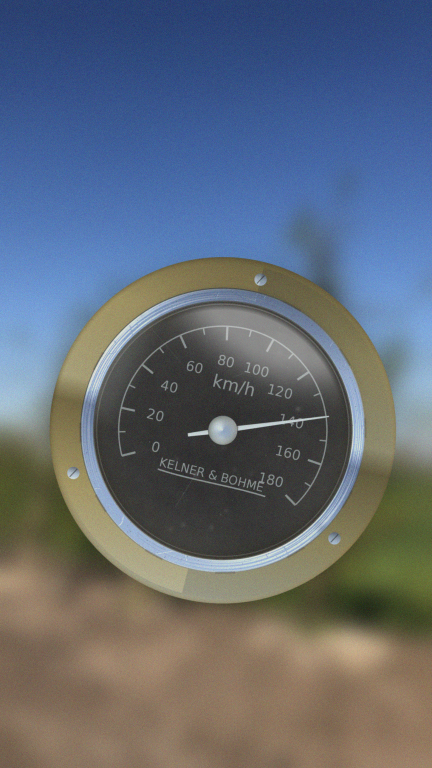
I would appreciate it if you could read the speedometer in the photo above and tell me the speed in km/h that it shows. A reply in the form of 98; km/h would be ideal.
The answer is 140; km/h
